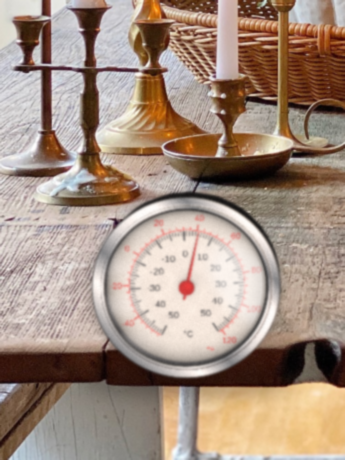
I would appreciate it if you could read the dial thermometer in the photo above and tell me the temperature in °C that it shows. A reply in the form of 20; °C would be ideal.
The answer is 5; °C
